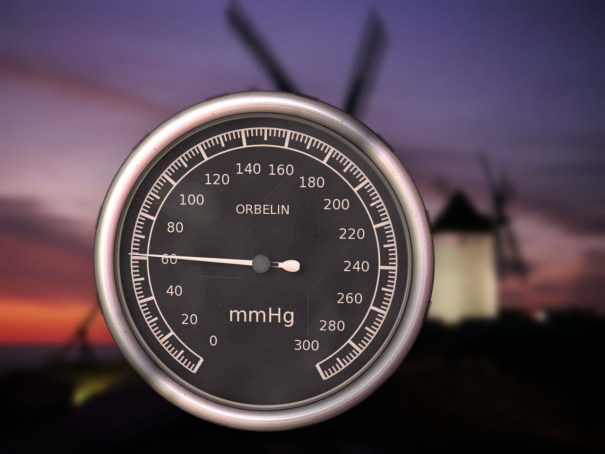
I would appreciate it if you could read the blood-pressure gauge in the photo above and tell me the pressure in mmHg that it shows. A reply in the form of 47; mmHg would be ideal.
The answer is 62; mmHg
